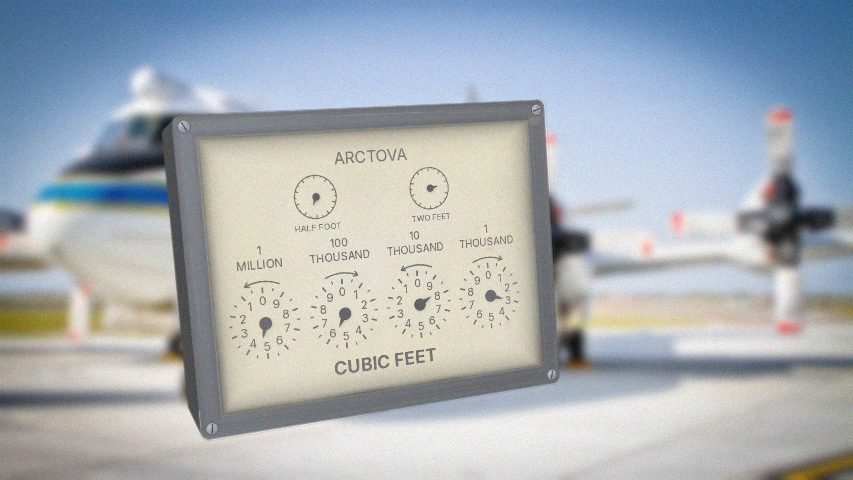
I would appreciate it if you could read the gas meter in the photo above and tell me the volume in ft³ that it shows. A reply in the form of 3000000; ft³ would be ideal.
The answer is 458300; ft³
